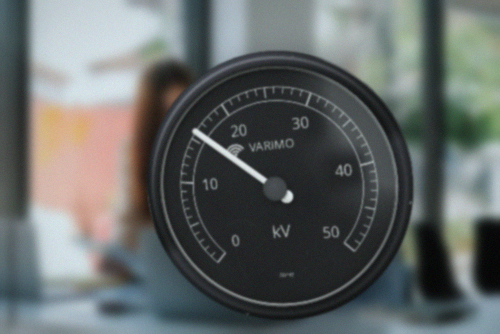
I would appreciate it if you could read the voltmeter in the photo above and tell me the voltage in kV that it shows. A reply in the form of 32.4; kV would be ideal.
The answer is 16; kV
